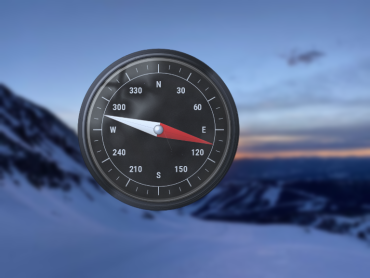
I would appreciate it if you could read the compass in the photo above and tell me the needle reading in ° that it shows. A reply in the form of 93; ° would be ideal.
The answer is 105; °
